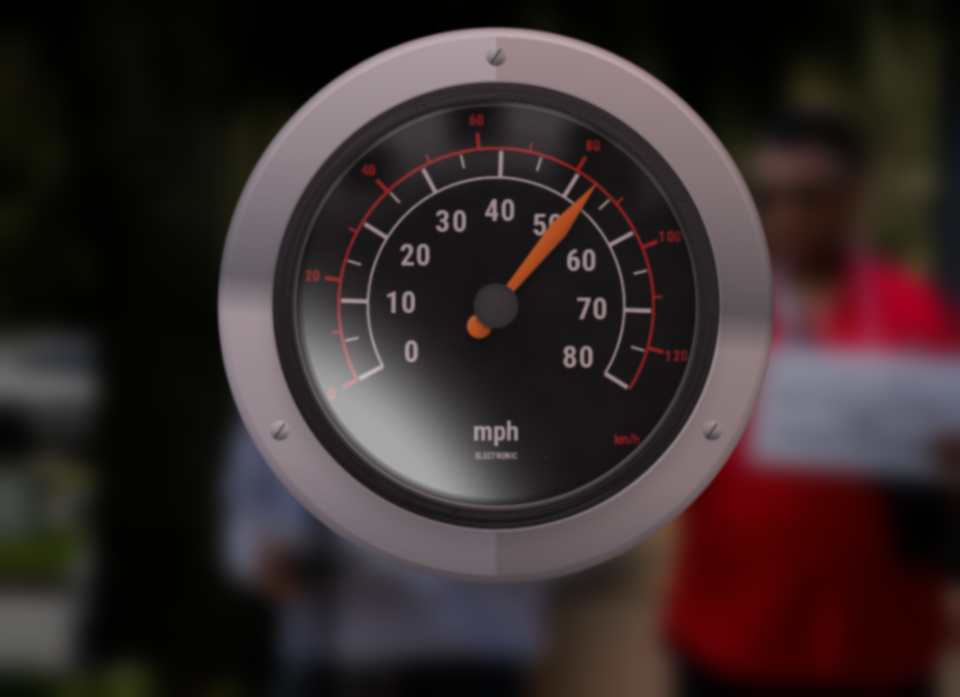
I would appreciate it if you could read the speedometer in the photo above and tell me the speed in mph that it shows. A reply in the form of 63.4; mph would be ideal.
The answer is 52.5; mph
